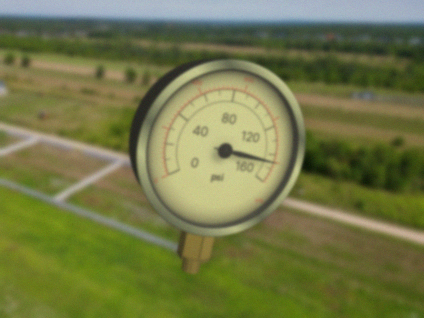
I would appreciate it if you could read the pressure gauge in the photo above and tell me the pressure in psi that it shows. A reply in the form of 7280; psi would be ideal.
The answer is 145; psi
